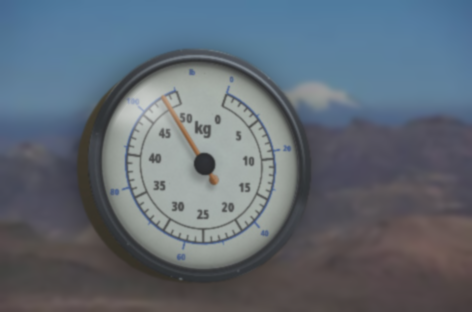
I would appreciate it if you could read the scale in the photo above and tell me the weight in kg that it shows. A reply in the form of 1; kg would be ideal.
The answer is 48; kg
